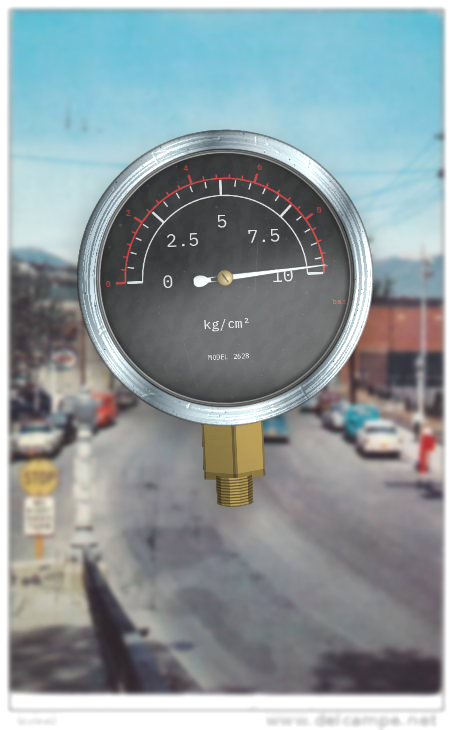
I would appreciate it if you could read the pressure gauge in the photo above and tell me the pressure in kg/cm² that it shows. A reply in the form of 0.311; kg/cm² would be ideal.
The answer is 9.75; kg/cm²
